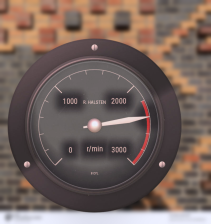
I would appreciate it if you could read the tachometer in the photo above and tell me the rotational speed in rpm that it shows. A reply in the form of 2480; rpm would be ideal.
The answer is 2400; rpm
